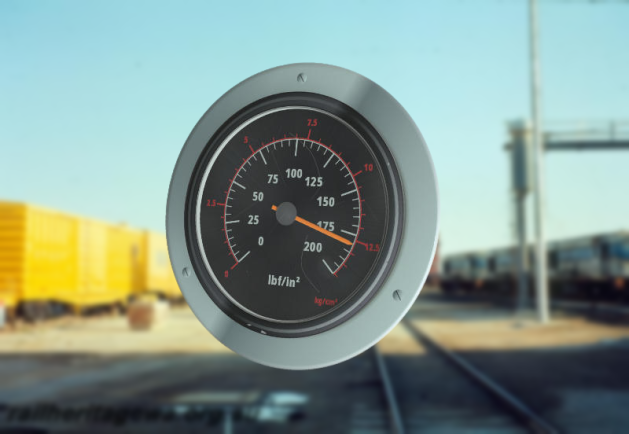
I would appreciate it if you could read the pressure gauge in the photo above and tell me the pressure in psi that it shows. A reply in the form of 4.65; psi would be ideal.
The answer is 180; psi
